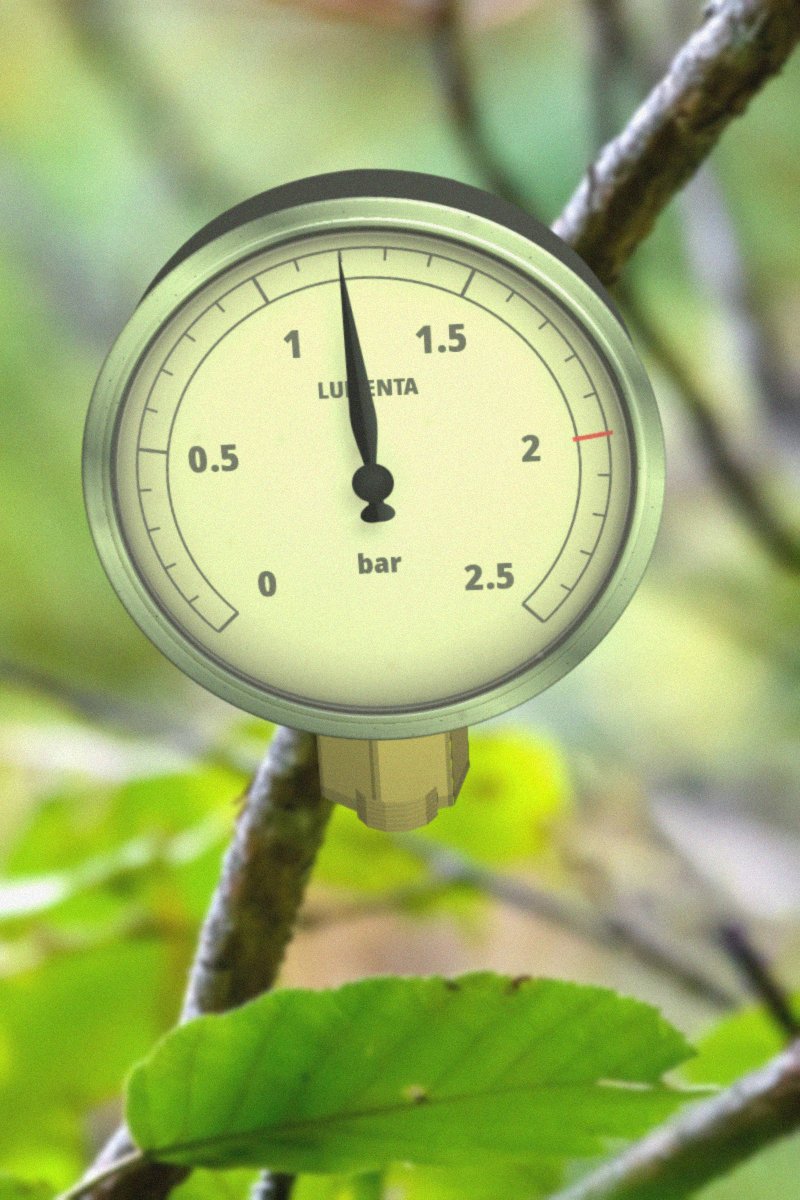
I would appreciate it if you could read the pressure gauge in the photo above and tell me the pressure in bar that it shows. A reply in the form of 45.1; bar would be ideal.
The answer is 1.2; bar
